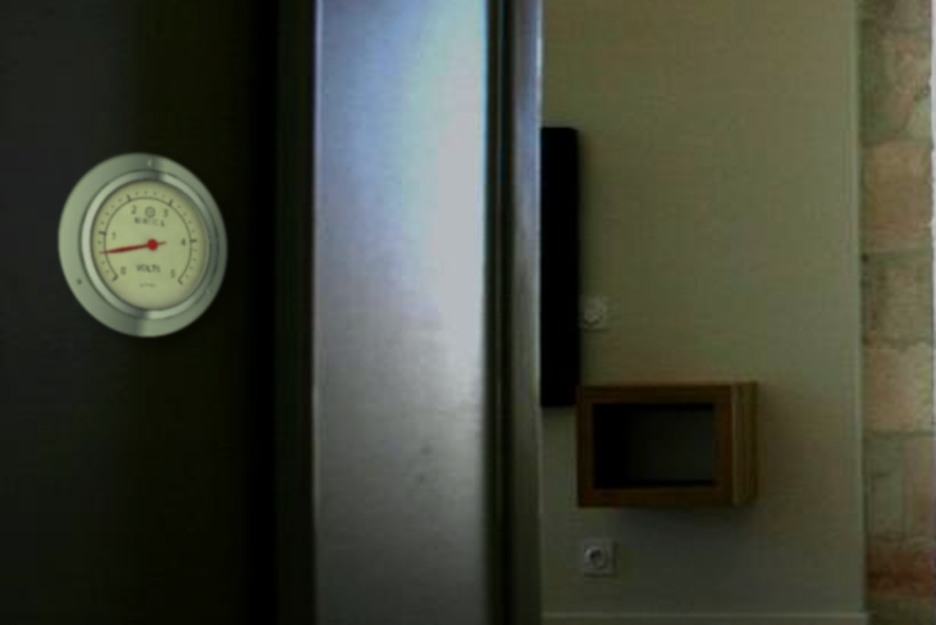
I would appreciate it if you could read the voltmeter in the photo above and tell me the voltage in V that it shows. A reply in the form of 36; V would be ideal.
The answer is 0.6; V
